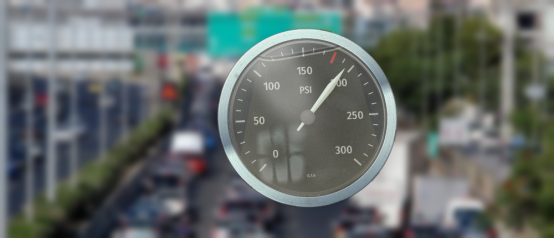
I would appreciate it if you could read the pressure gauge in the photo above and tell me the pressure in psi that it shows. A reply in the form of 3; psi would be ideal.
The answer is 195; psi
